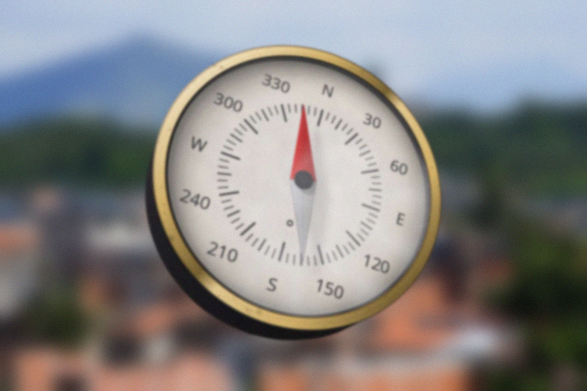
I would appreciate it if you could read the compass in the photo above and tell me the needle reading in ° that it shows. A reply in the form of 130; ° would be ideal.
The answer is 345; °
